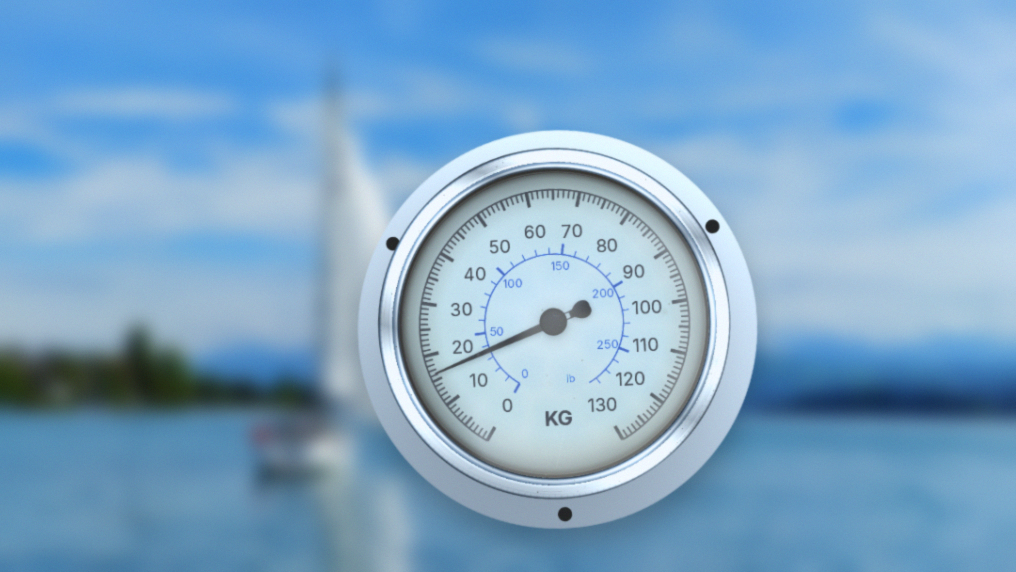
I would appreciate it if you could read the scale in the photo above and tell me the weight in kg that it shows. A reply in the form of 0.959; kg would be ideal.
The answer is 16; kg
